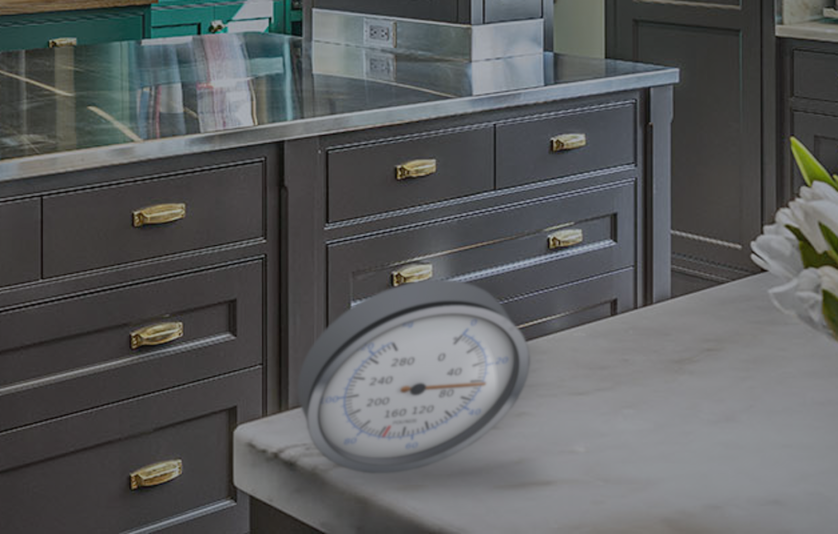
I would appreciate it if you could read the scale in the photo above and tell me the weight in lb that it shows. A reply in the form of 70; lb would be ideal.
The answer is 60; lb
